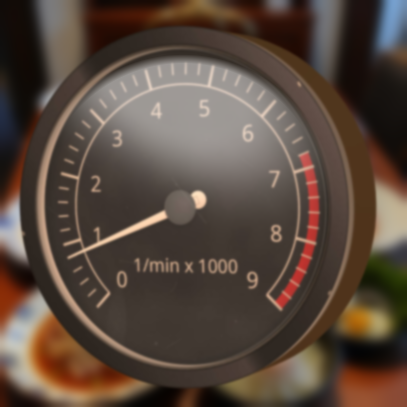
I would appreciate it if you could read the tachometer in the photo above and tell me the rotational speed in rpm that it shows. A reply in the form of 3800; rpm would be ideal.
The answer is 800; rpm
